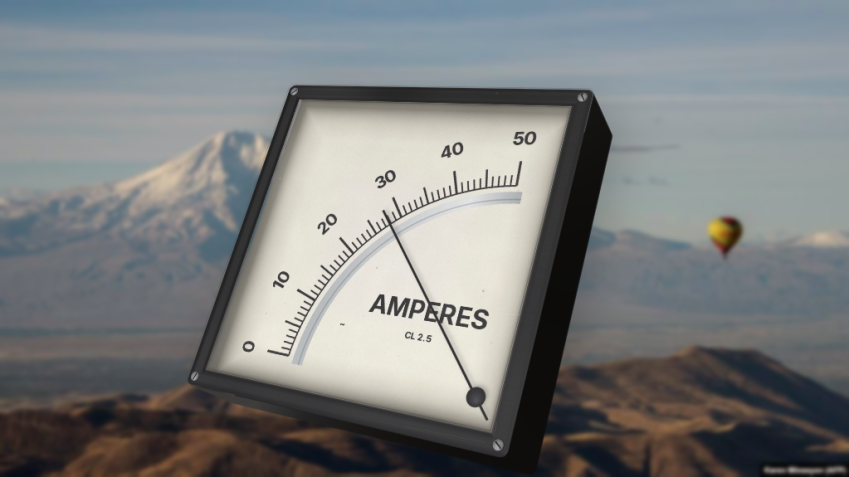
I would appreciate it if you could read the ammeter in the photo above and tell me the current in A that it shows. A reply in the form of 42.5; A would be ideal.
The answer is 28; A
